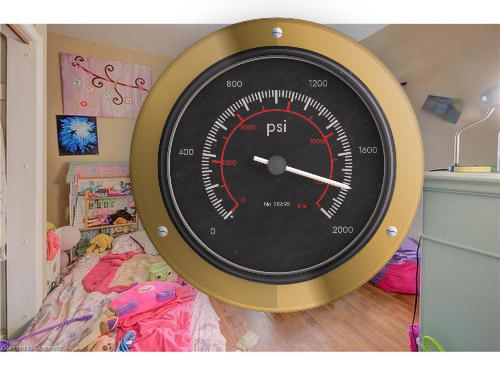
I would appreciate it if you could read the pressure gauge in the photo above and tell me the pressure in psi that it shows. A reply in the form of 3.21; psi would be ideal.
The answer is 1800; psi
